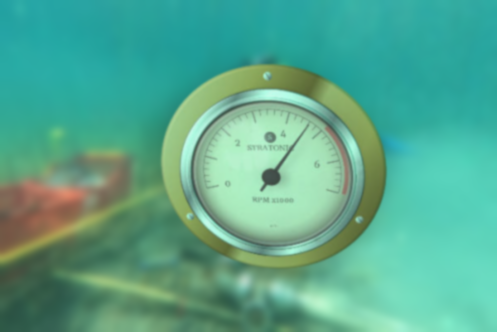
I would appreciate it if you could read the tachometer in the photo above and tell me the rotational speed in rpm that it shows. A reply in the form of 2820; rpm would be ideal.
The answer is 4600; rpm
